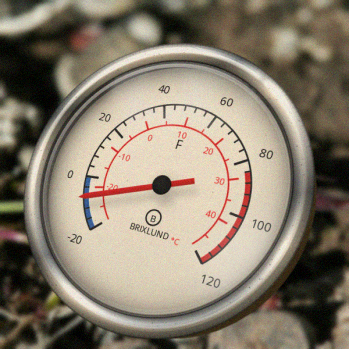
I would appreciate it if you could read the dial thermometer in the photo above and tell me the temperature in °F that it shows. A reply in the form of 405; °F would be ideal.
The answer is -8; °F
